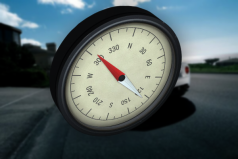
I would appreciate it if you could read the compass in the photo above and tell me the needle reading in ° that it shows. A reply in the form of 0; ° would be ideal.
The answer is 305; °
